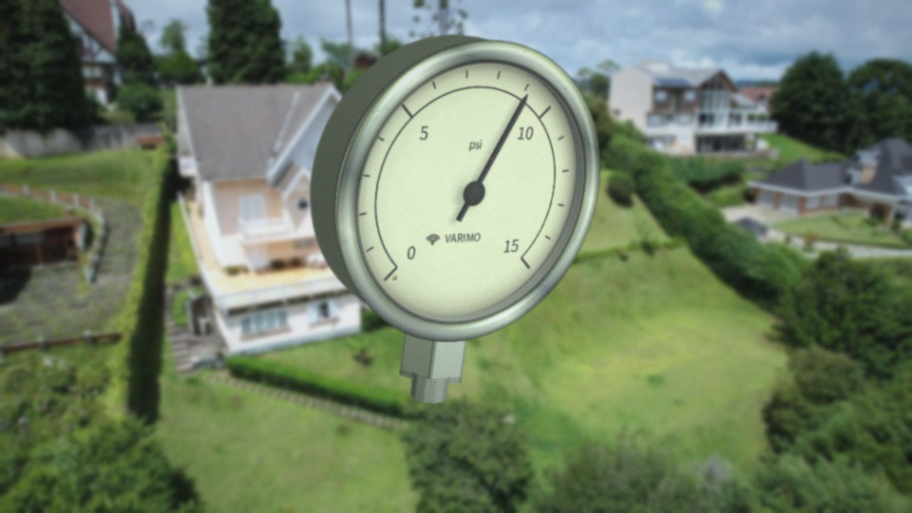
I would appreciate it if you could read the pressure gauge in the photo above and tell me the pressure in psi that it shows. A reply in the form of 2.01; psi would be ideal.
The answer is 9; psi
